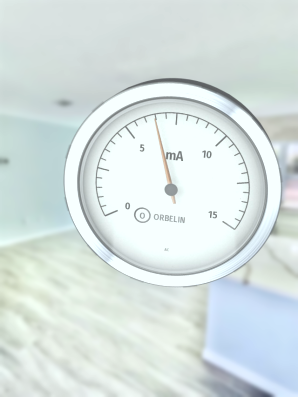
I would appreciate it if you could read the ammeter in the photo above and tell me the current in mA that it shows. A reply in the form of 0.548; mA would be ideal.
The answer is 6.5; mA
